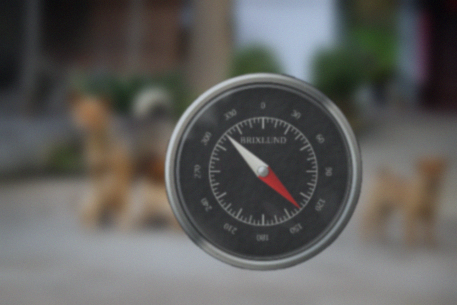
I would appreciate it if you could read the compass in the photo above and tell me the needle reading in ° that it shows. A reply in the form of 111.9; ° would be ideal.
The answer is 135; °
